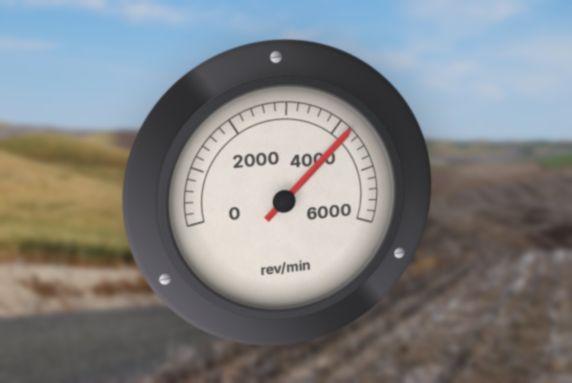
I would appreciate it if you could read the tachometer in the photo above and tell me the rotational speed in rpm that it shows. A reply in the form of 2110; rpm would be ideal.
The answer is 4200; rpm
